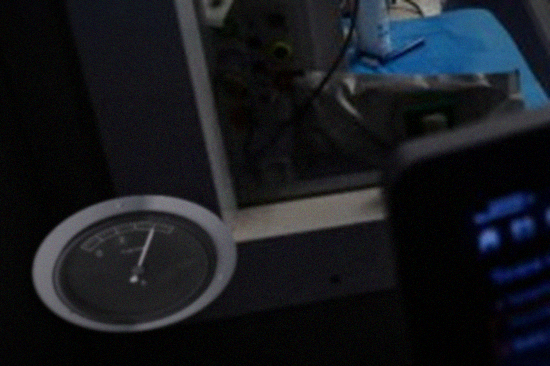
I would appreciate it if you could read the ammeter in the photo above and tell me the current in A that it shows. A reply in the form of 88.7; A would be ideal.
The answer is 4; A
